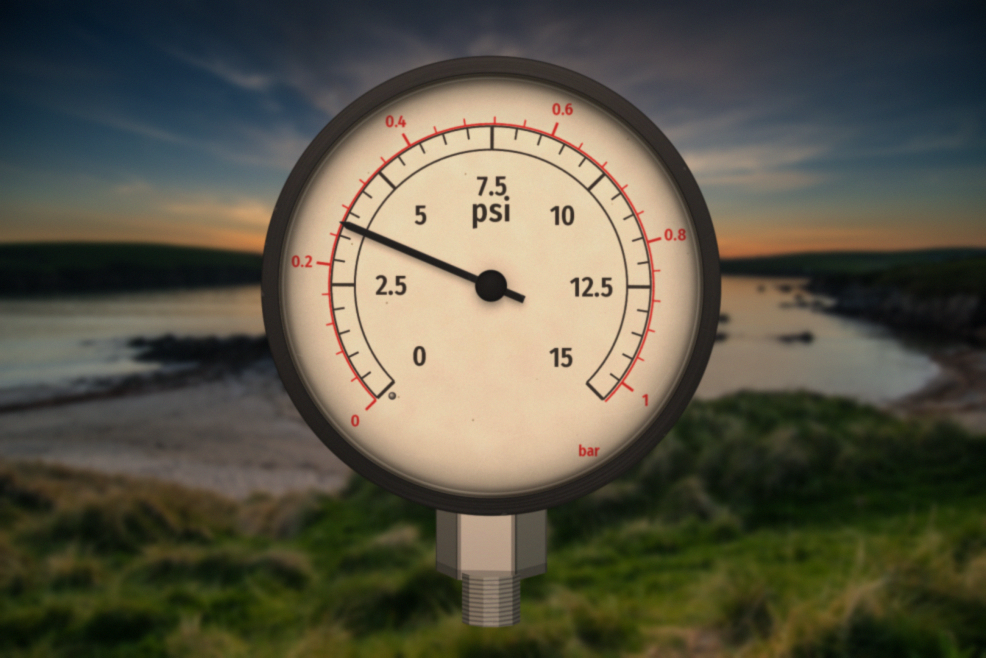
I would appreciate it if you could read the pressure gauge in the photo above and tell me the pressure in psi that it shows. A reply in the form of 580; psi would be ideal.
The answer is 3.75; psi
